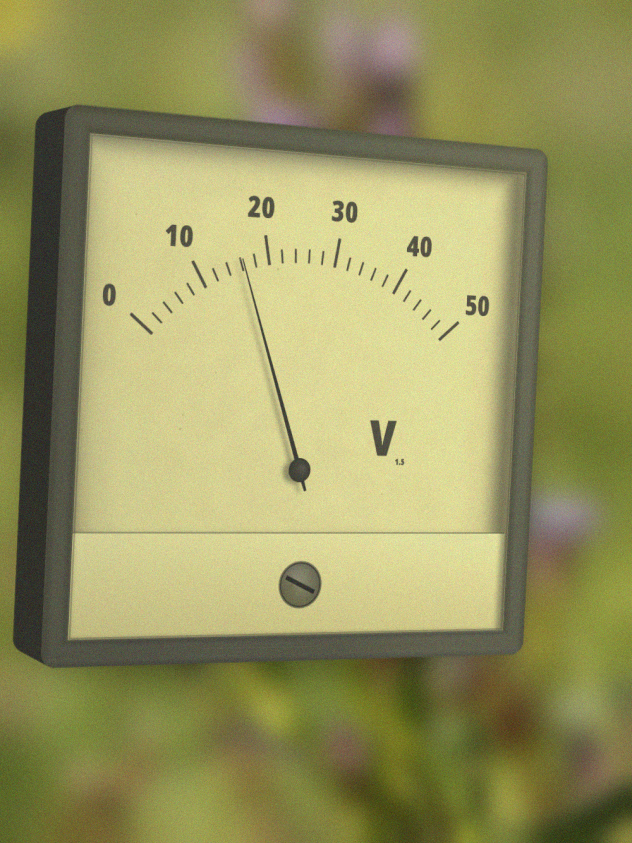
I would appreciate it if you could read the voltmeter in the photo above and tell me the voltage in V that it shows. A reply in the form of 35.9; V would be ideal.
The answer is 16; V
